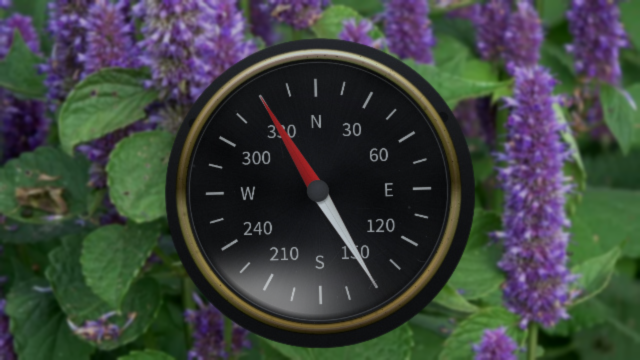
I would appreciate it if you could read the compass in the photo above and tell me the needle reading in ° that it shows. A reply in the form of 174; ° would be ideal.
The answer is 330; °
